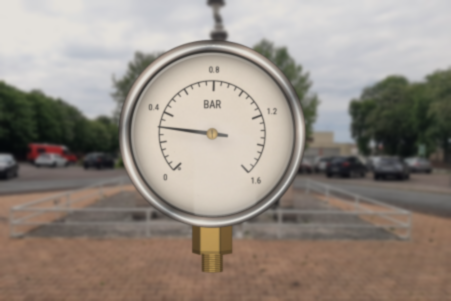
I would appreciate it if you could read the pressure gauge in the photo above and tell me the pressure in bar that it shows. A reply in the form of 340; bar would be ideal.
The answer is 0.3; bar
